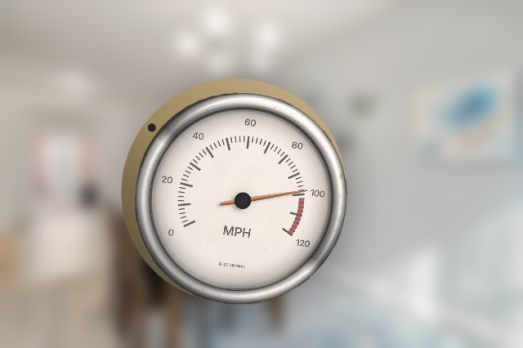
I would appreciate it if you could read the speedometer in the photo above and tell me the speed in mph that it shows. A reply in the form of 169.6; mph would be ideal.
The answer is 98; mph
